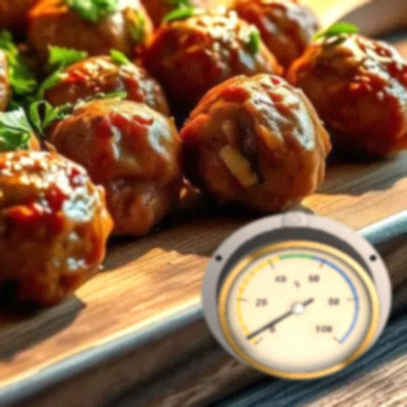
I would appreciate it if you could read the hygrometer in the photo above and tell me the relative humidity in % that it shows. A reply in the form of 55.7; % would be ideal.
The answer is 4; %
